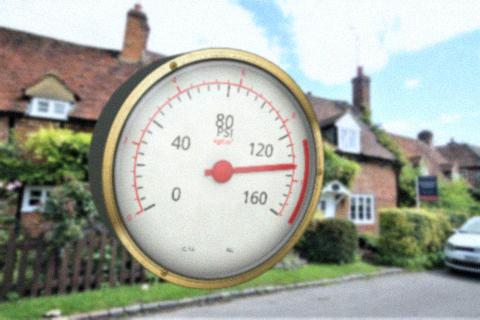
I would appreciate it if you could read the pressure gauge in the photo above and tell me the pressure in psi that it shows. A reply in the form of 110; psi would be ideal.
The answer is 135; psi
